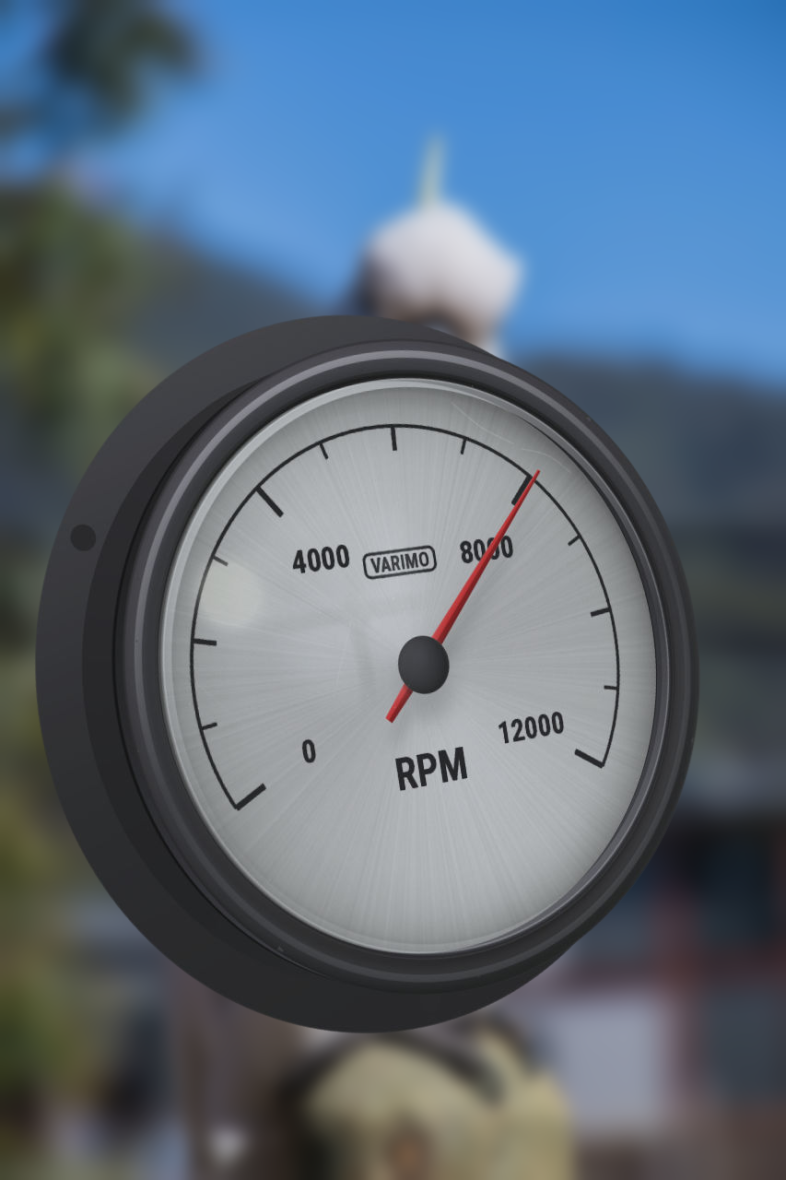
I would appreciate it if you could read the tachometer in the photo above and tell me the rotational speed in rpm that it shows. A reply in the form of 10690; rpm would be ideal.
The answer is 8000; rpm
